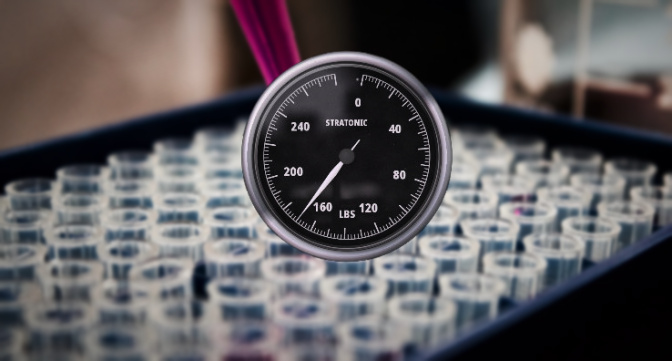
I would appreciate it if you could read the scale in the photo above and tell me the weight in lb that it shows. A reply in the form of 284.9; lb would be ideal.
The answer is 170; lb
